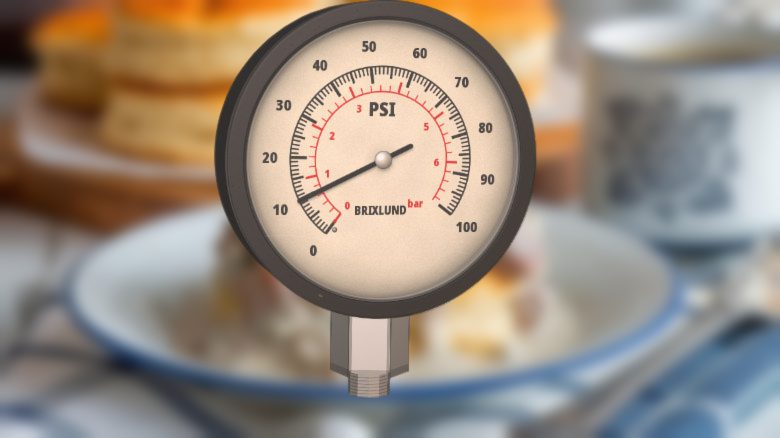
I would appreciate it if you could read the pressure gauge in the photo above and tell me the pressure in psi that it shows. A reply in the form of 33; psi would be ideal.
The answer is 10; psi
